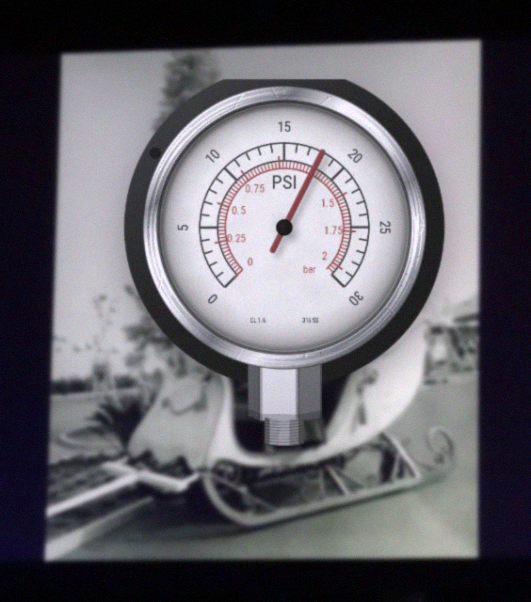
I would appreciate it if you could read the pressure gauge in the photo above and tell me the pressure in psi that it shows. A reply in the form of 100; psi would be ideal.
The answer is 18; psi
